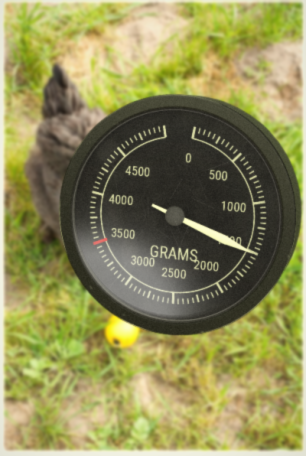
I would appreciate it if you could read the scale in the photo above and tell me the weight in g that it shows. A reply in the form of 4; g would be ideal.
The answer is 1500; g
